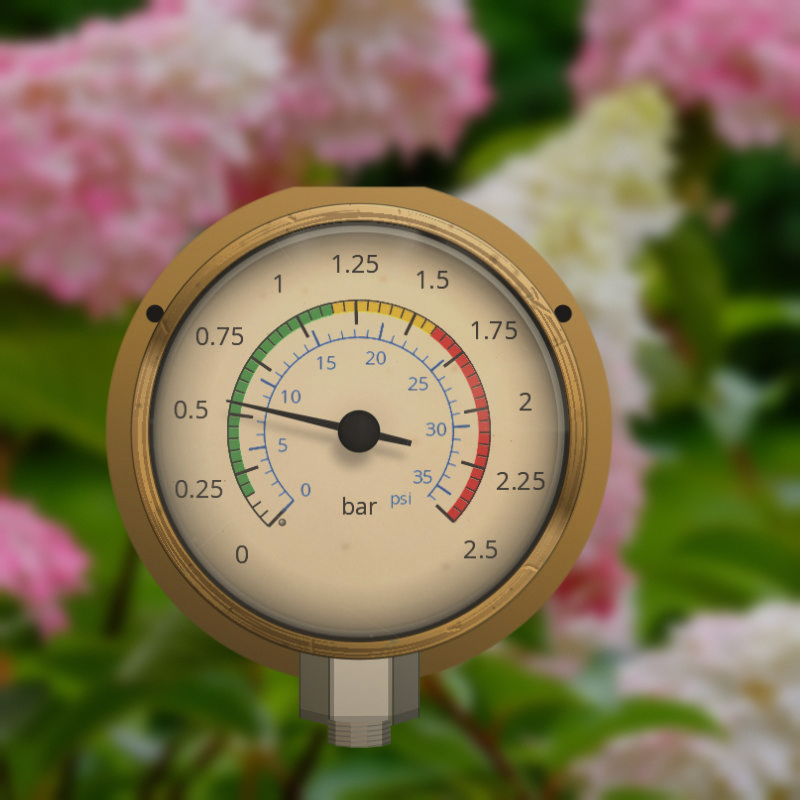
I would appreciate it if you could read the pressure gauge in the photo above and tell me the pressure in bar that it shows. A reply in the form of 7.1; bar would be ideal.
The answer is 0.55; bar
